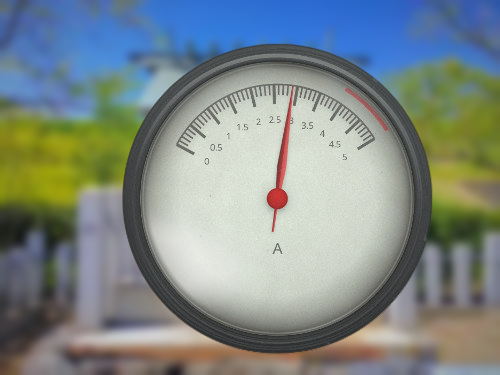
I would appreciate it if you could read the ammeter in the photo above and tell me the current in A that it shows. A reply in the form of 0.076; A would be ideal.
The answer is 2.9; A
